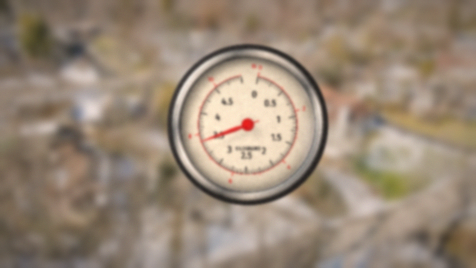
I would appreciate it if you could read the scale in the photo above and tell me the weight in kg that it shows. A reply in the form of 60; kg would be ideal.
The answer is 3.5; kg
